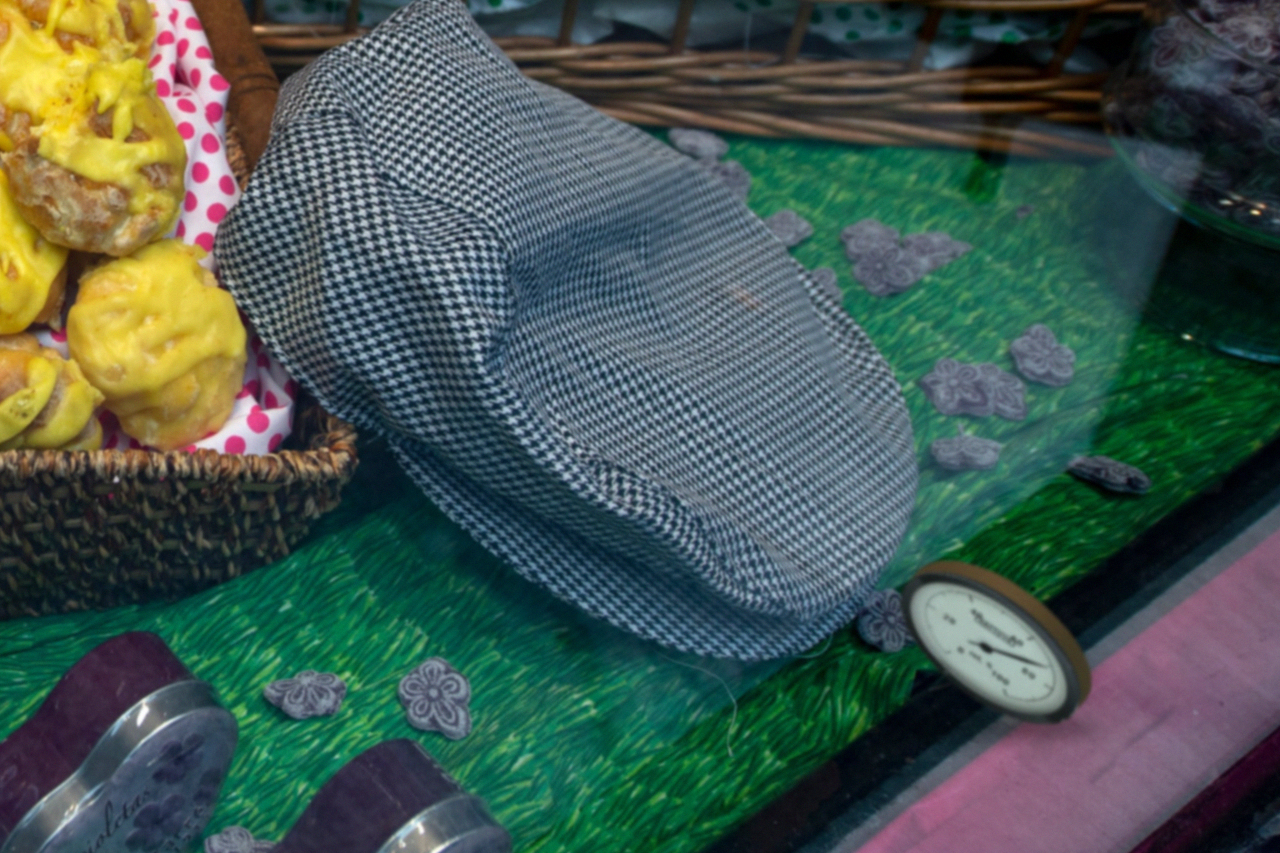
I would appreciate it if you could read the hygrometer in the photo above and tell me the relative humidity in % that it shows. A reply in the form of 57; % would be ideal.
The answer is 70; %
